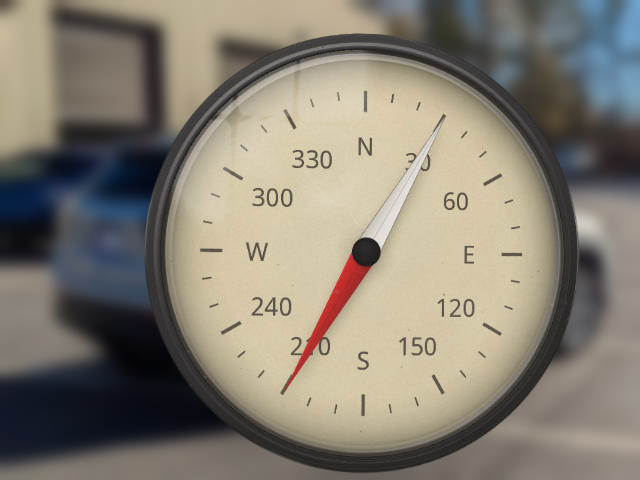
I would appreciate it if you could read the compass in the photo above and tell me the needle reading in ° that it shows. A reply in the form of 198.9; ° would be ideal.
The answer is 210; °
